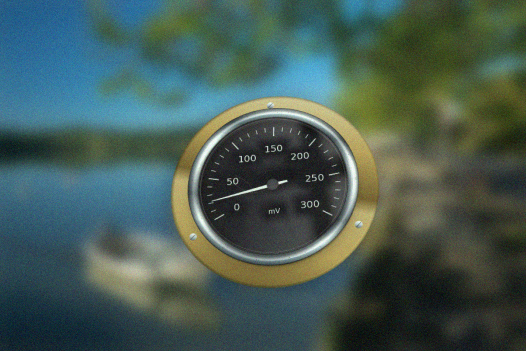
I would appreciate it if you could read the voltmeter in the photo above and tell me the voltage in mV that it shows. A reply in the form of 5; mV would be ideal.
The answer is 20; mV
